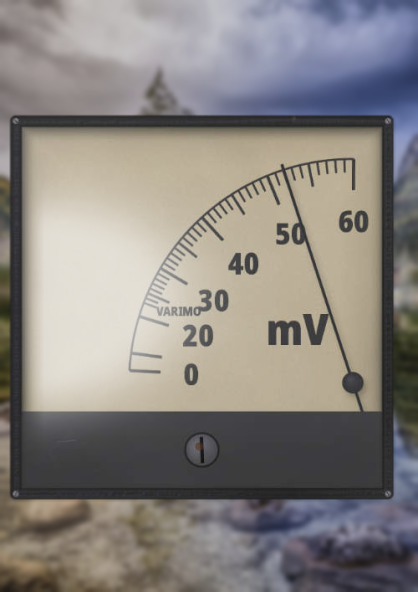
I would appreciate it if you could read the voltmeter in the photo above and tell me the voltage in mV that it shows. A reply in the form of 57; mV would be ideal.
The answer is 52; mV
